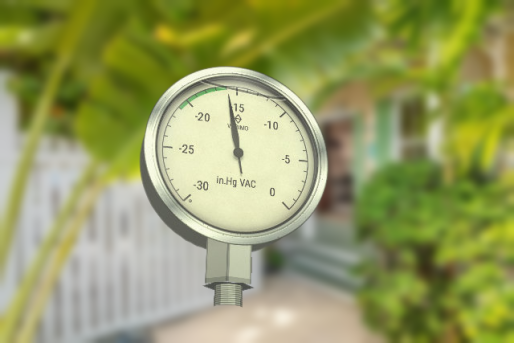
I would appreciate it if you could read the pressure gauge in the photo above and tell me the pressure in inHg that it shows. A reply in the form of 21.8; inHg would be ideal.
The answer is -16; inHg
